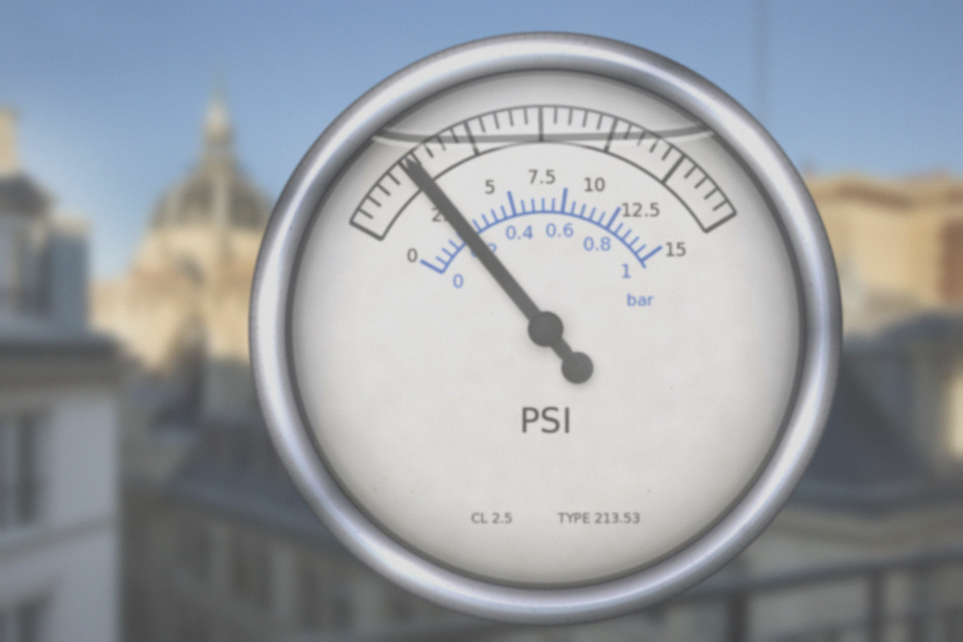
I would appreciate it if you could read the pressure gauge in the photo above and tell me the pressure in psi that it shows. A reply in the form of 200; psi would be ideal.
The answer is 2.75; psi
